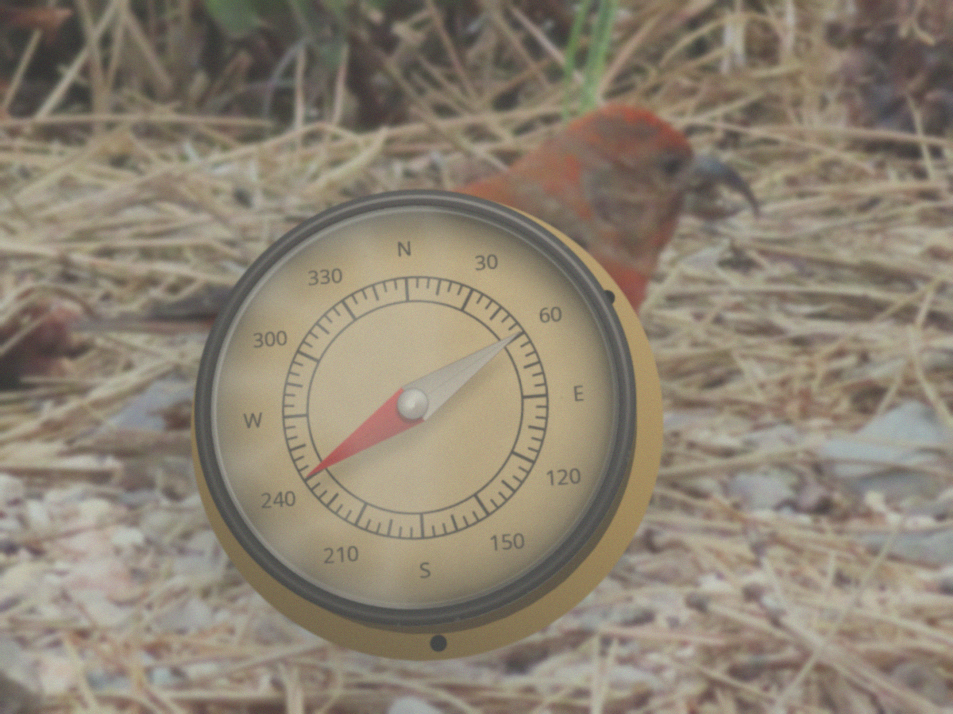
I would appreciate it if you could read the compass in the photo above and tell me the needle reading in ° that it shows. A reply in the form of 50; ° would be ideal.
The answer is 240; °
